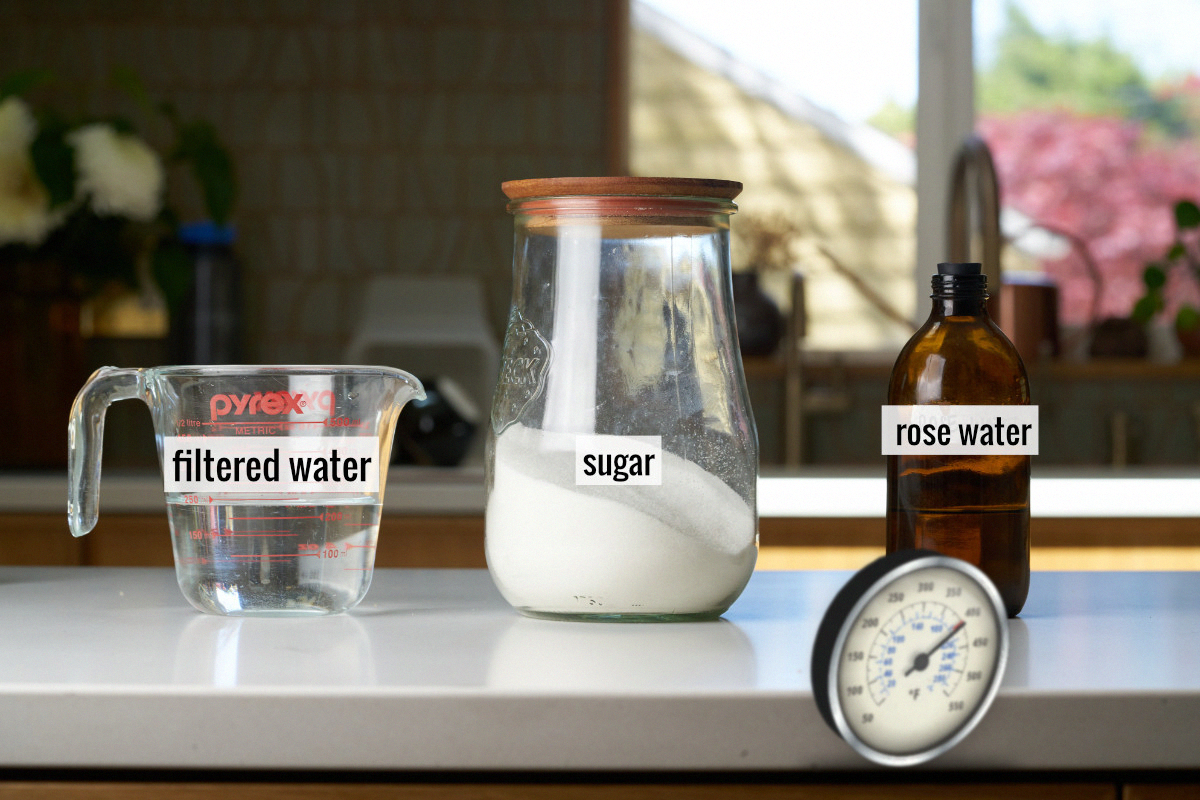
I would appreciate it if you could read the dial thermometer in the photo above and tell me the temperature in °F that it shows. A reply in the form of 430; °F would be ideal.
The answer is 400; °F
